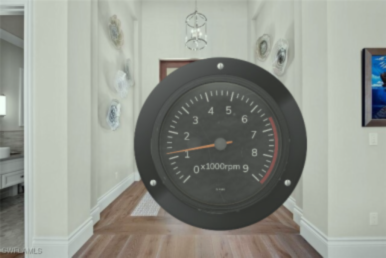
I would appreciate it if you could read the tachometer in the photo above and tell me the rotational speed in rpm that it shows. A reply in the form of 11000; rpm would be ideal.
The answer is 1200; rpm
